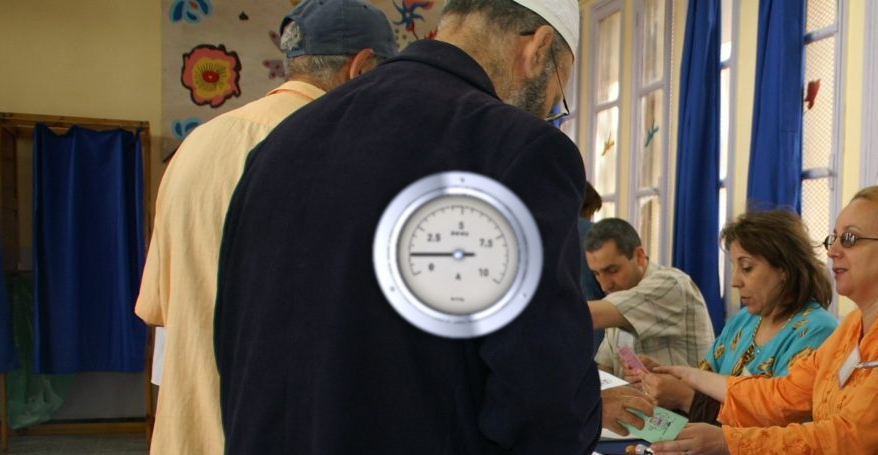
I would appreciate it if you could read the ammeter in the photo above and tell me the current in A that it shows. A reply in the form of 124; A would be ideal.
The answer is 1; A
